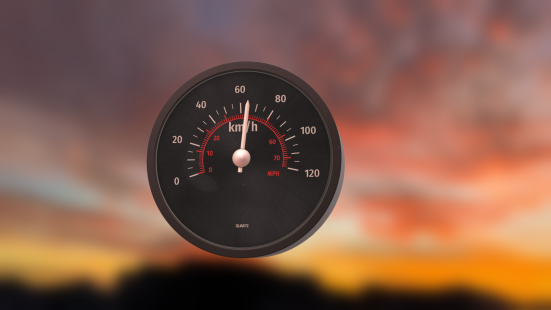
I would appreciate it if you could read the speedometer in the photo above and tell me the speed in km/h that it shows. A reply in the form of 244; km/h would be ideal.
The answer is 65; km/h
